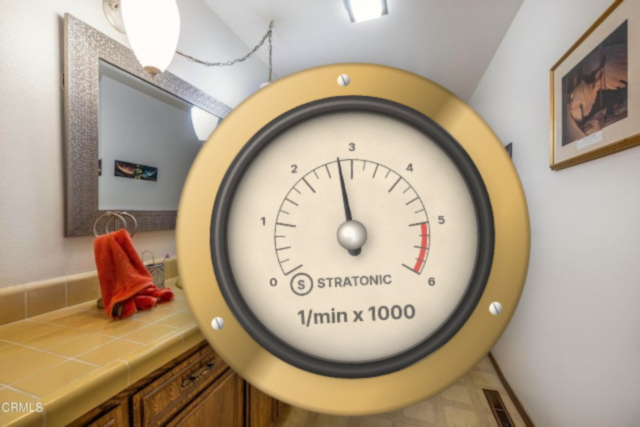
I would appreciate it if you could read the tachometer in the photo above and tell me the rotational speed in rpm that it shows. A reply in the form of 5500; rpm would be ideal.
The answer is 2750; rpm
